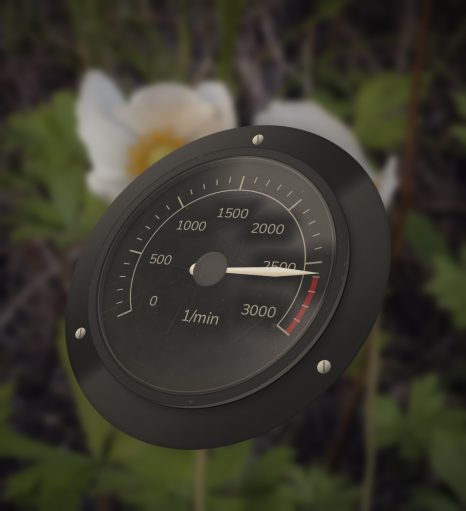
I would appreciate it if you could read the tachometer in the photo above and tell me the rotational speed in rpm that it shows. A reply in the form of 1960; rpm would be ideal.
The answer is 2600; rpm
